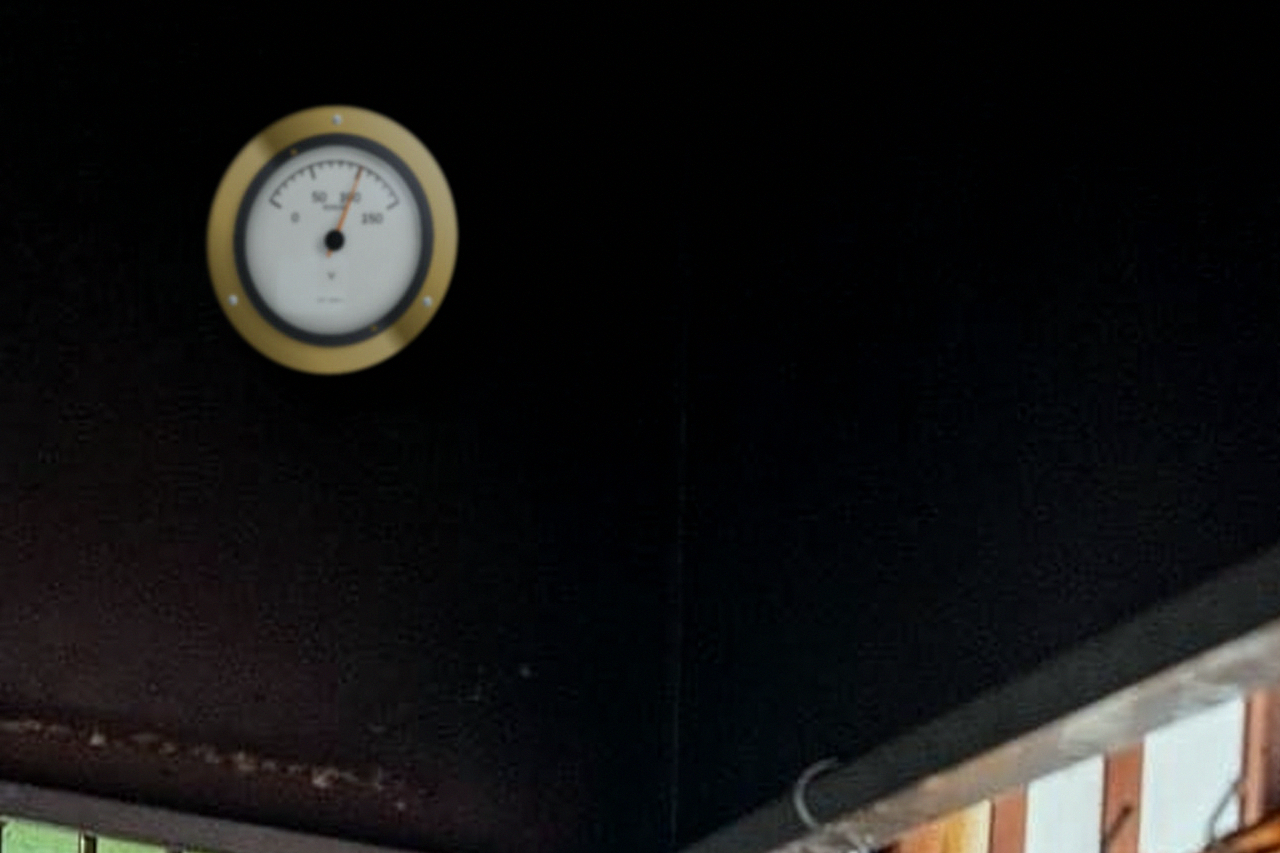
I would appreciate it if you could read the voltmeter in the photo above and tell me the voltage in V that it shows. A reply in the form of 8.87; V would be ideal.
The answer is 100; V
